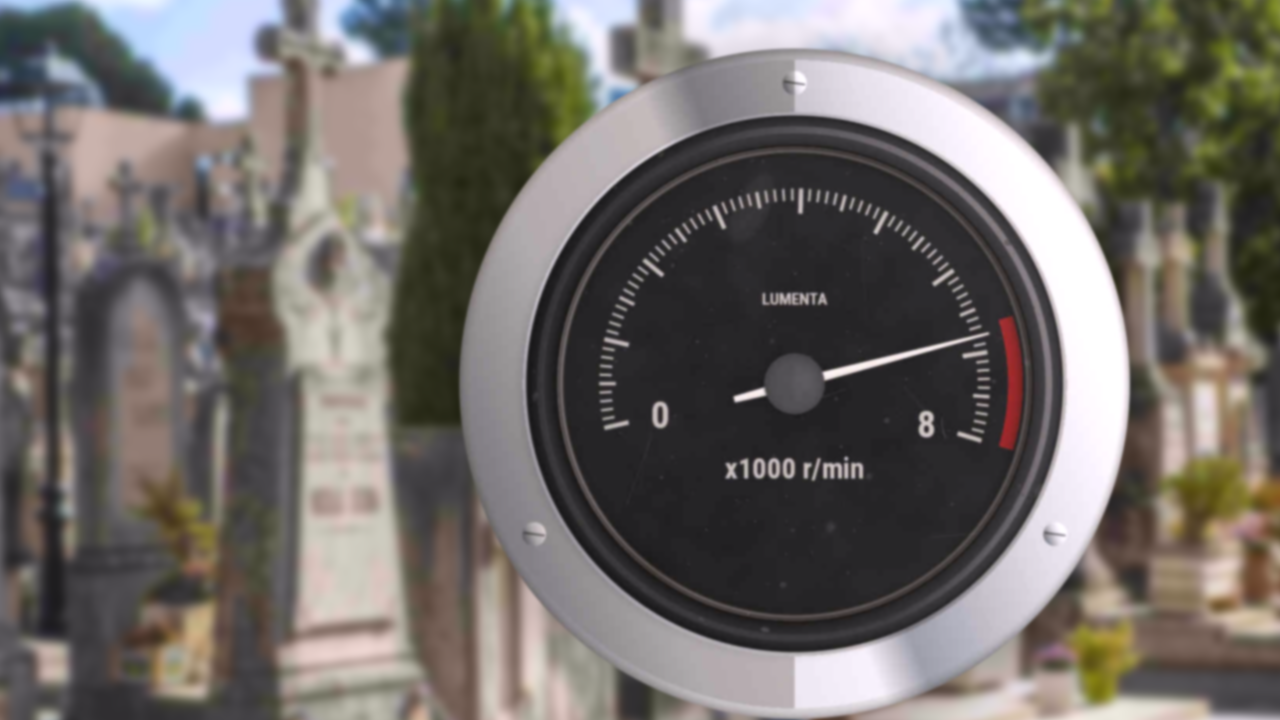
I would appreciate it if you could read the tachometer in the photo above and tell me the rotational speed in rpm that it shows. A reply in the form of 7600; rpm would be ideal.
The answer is 6800; rpm
